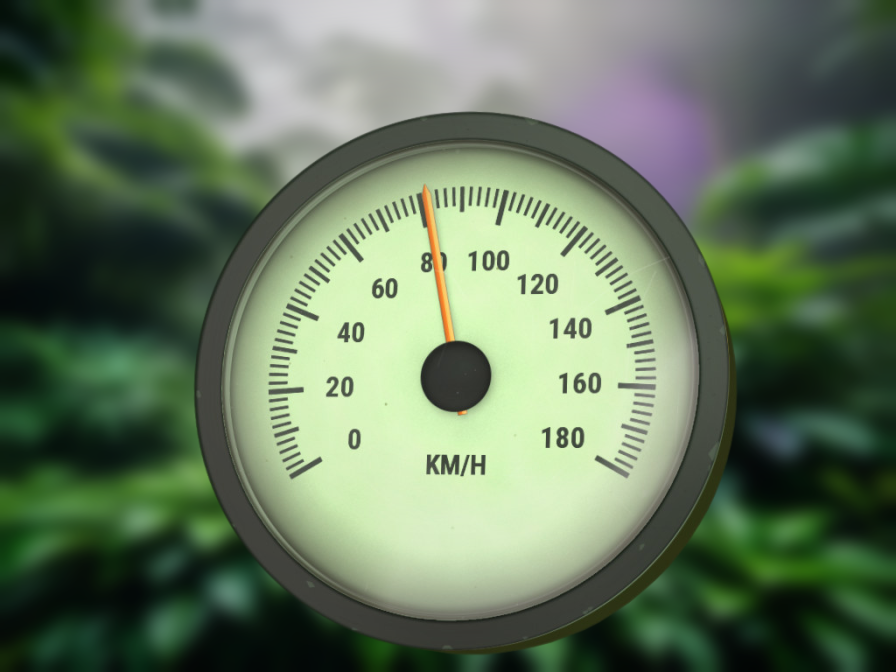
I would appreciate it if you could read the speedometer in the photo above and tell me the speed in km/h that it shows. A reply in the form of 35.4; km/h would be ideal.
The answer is 82; km/h
